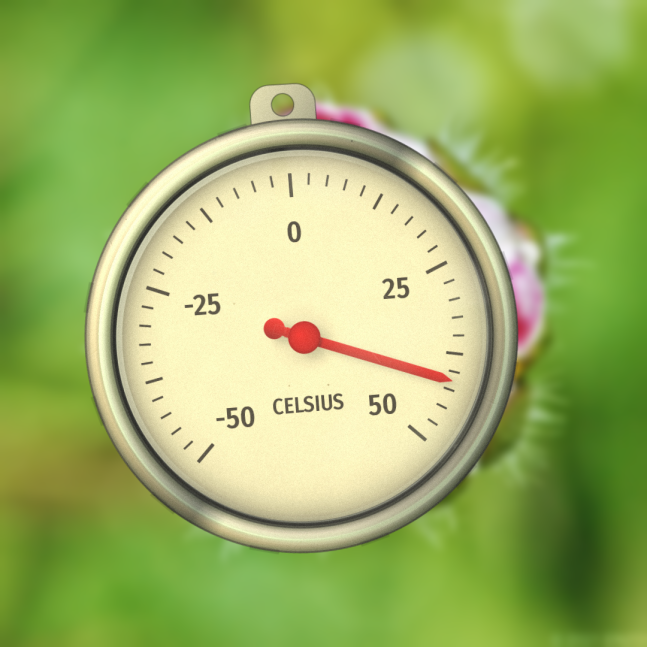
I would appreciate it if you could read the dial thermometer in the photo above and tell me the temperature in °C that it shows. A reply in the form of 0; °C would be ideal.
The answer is 41.25; °C
